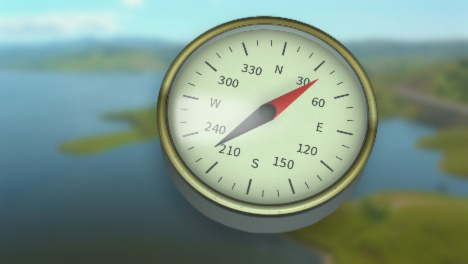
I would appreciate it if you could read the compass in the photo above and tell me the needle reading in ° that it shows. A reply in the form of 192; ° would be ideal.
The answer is 40; °
